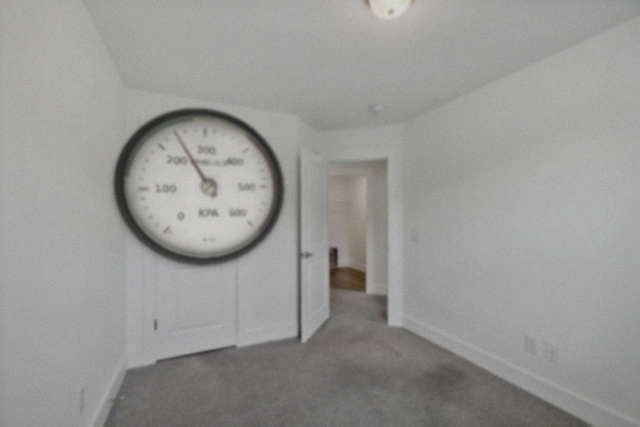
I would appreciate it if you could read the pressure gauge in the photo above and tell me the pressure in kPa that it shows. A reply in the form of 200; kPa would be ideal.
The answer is 240; kPa
